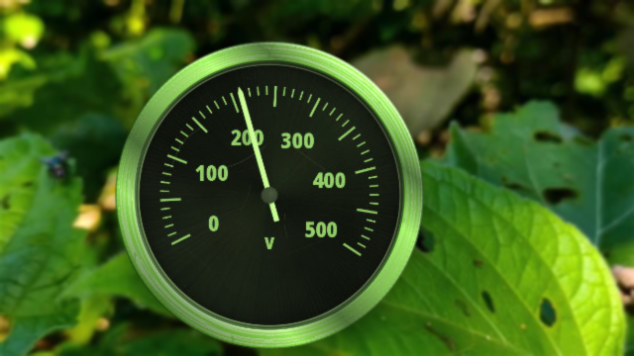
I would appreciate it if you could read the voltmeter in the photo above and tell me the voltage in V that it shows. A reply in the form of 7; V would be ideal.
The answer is 210; V
